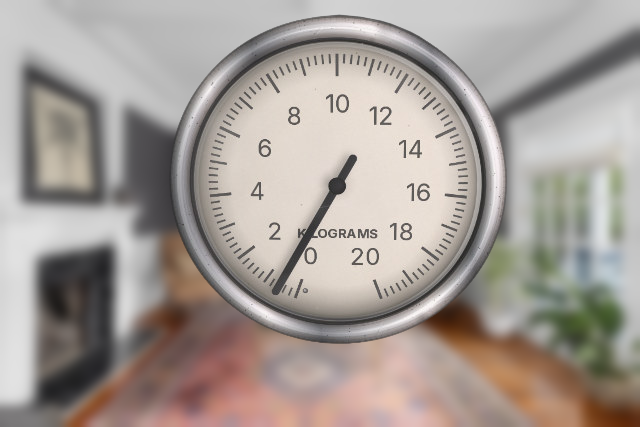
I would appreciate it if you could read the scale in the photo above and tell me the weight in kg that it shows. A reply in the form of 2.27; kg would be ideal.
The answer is 0.6; kg
